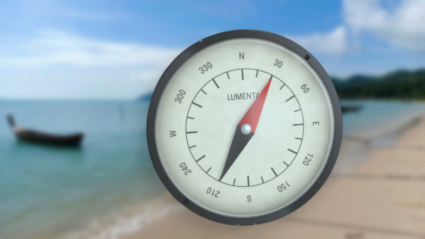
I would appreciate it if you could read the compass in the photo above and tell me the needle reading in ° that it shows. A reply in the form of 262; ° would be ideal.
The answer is 30; °
